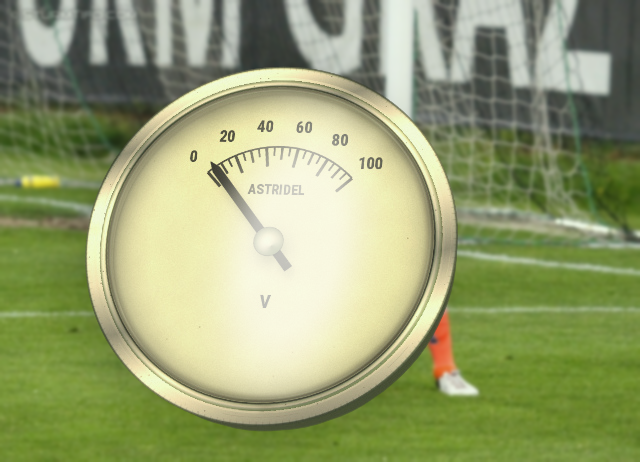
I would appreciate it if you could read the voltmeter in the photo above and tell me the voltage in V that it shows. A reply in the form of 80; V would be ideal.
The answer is 5; V
